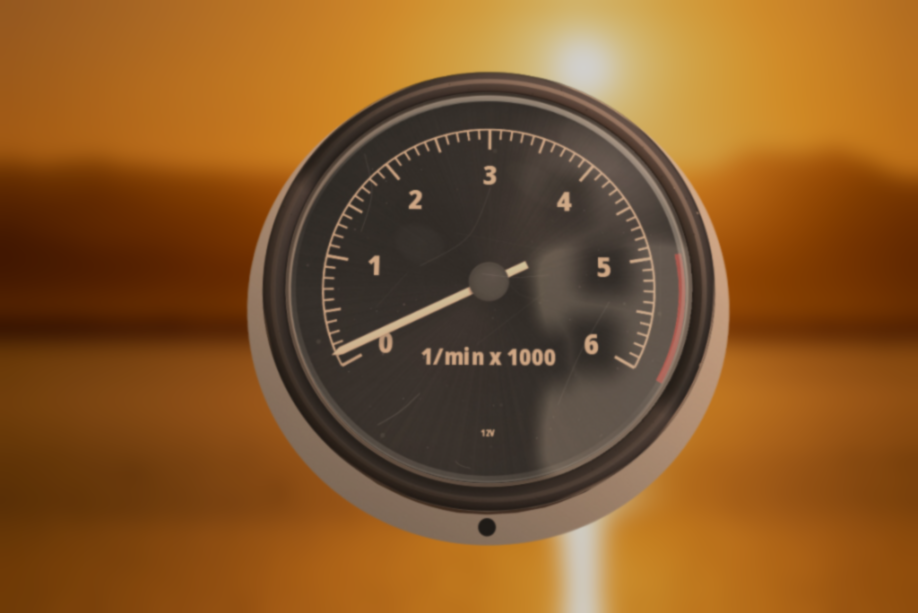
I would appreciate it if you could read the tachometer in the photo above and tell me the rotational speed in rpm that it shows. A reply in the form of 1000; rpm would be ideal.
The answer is 100; rpm
